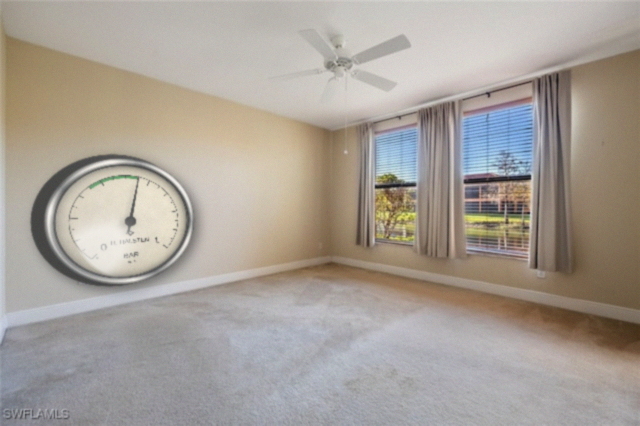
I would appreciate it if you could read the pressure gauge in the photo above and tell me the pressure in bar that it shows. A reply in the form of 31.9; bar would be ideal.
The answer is 0.55; bar
